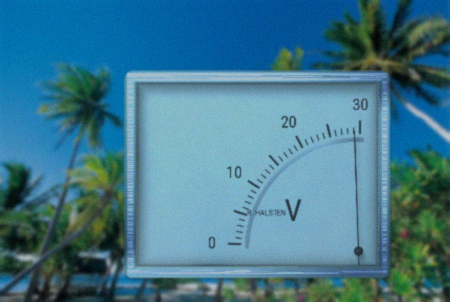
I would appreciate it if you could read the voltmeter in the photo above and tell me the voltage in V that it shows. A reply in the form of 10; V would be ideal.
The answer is 29; V
